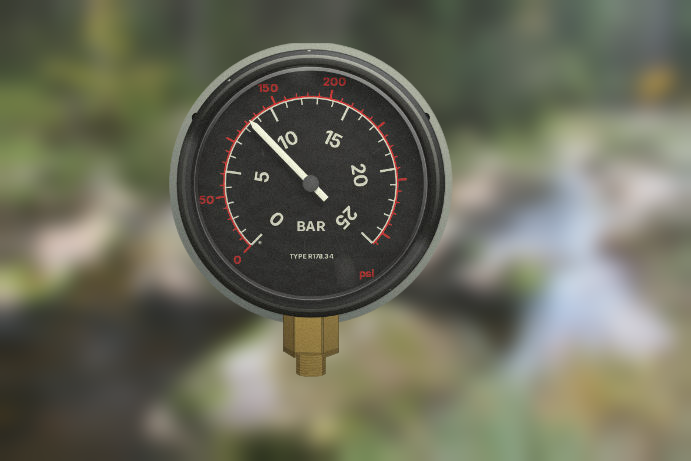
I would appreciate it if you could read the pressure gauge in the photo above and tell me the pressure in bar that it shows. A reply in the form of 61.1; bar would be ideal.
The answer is 8.5; bar
